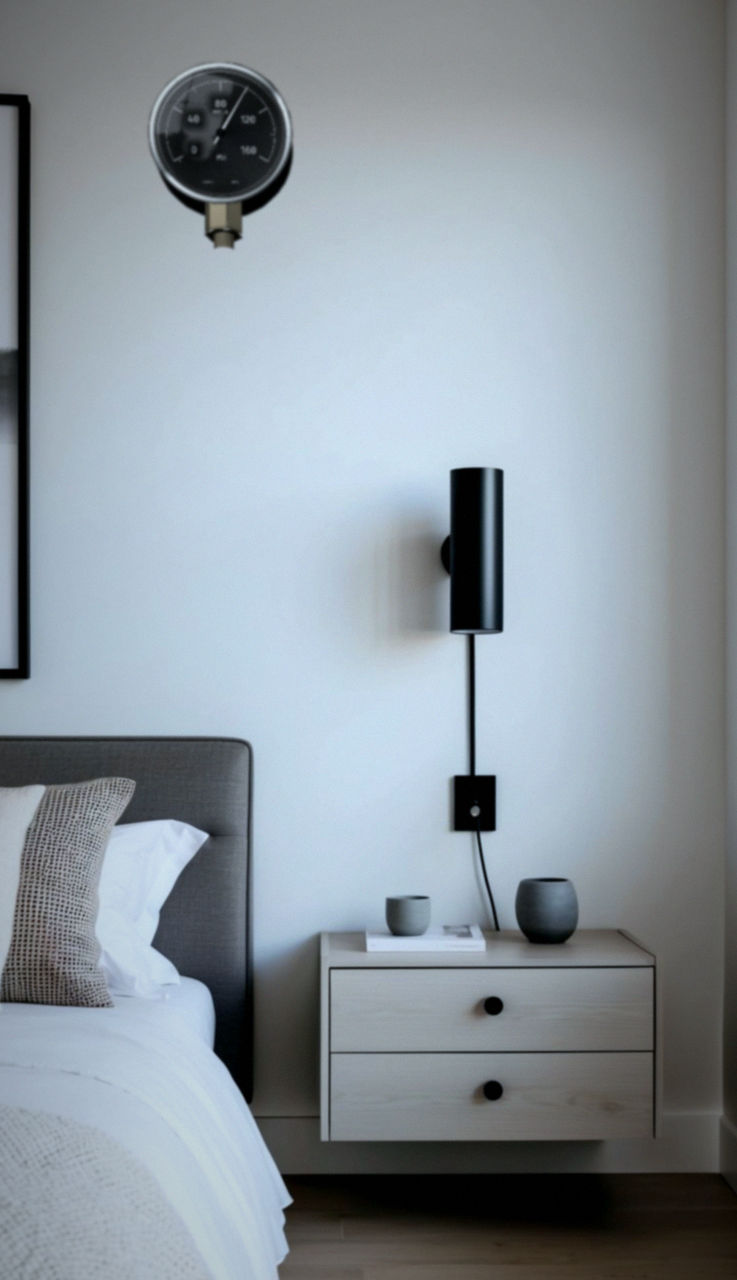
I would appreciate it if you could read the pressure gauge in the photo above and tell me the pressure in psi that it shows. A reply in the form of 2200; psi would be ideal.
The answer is 100; psi
